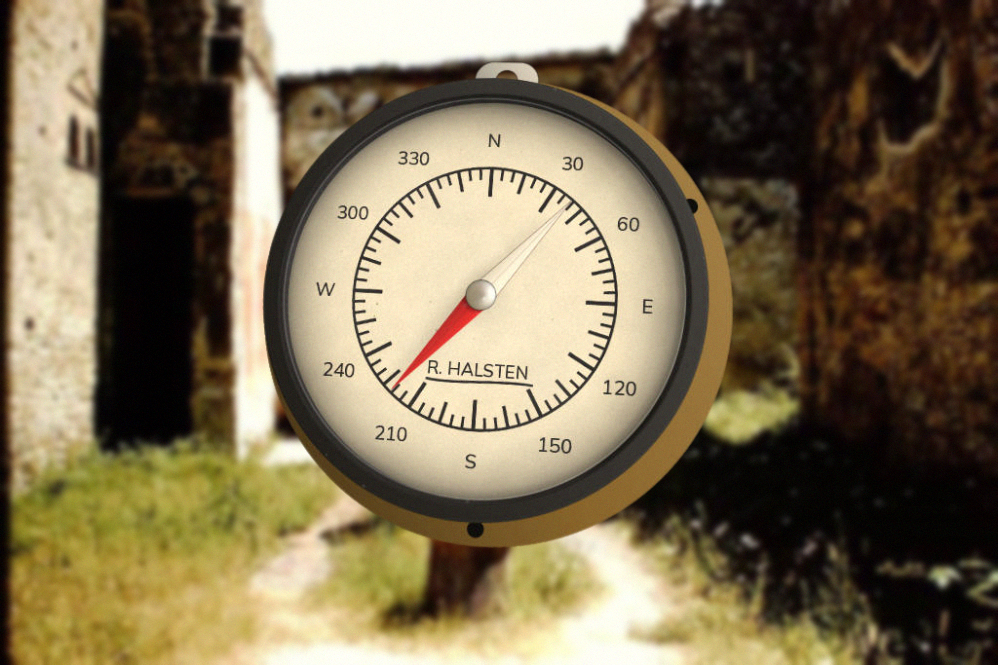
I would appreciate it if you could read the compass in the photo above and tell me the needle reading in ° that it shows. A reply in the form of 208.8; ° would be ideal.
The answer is 220; °
